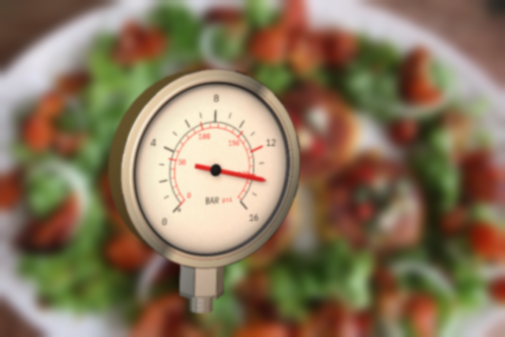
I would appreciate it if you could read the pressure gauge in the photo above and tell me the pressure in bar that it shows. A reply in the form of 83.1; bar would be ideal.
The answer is 14; bar
